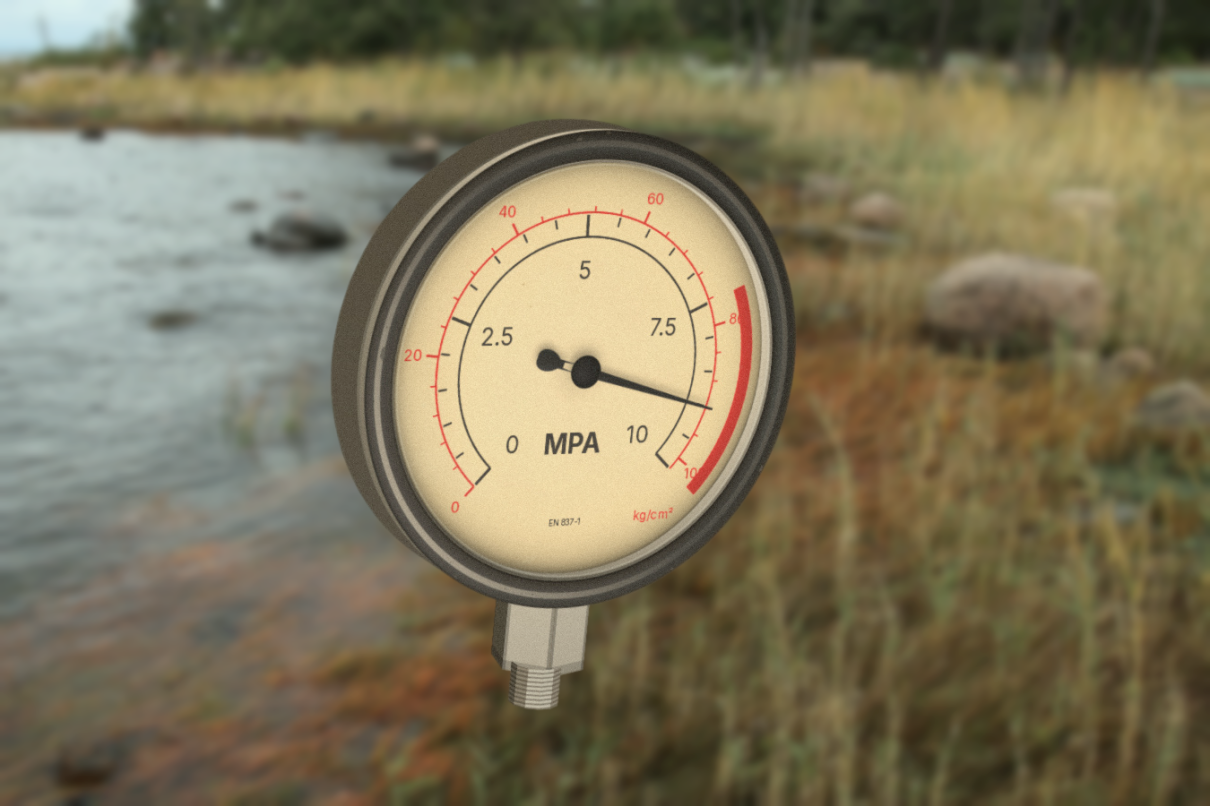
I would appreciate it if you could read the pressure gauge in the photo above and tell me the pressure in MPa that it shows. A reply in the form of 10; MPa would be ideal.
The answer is 9; MPa
